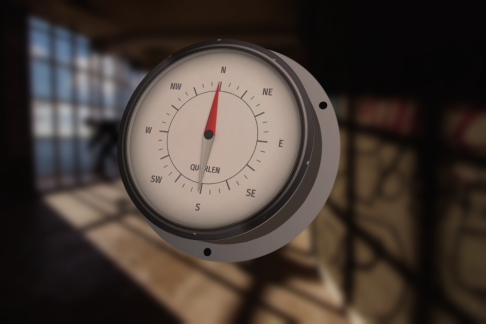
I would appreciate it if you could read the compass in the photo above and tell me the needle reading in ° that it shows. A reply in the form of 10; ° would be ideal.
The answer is 0; °
